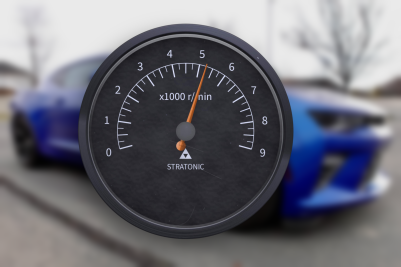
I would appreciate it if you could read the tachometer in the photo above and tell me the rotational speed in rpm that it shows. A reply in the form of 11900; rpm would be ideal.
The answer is 5250; rpm
